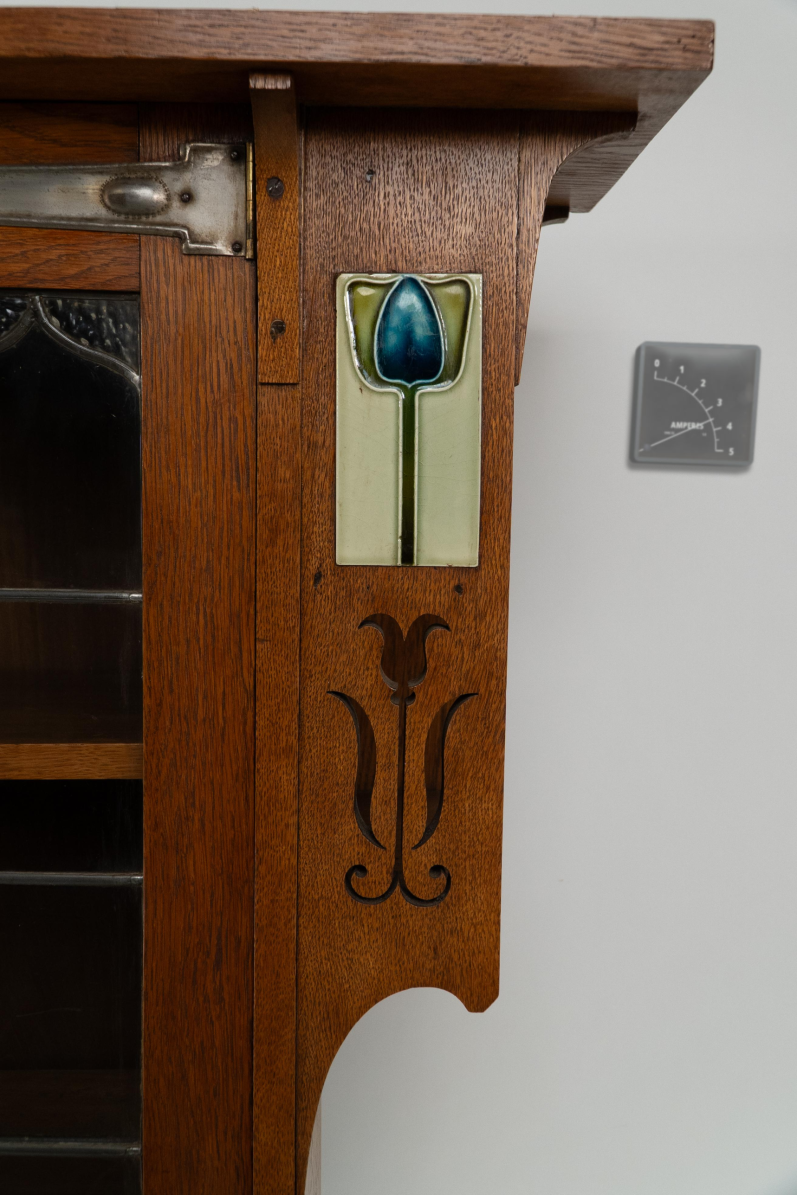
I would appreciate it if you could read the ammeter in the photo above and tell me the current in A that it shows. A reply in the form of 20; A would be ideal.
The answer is 3.5; A
